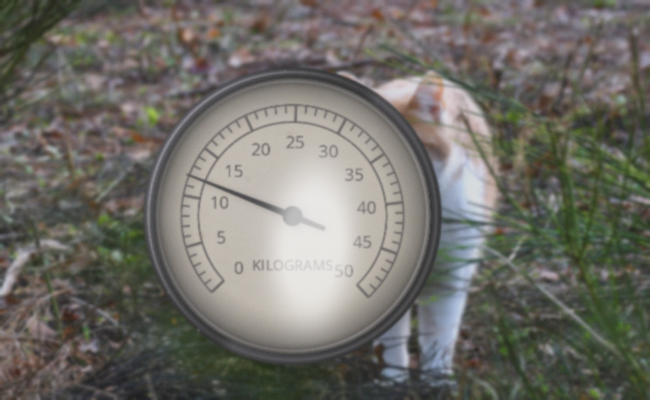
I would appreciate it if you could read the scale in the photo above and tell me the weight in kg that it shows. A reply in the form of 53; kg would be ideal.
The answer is 12; kg
